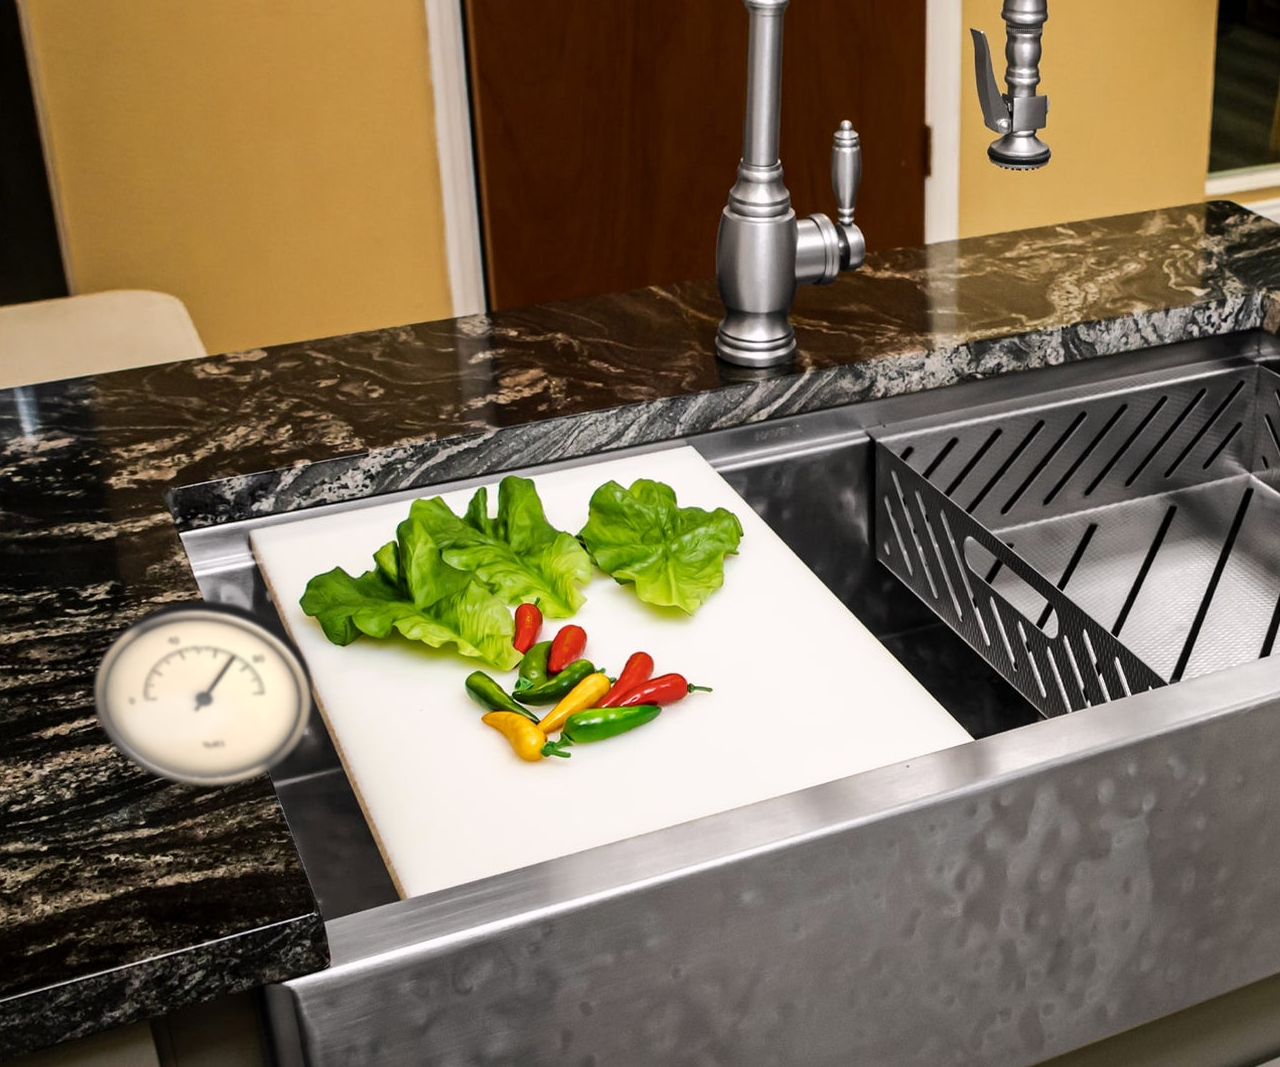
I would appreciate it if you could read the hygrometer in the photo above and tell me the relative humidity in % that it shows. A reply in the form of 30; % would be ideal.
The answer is 70; %
